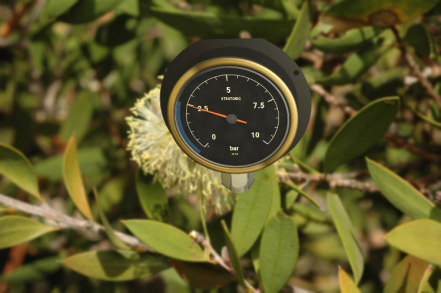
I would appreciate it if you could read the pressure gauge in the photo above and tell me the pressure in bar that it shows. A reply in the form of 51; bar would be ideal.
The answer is 2.5; bar
